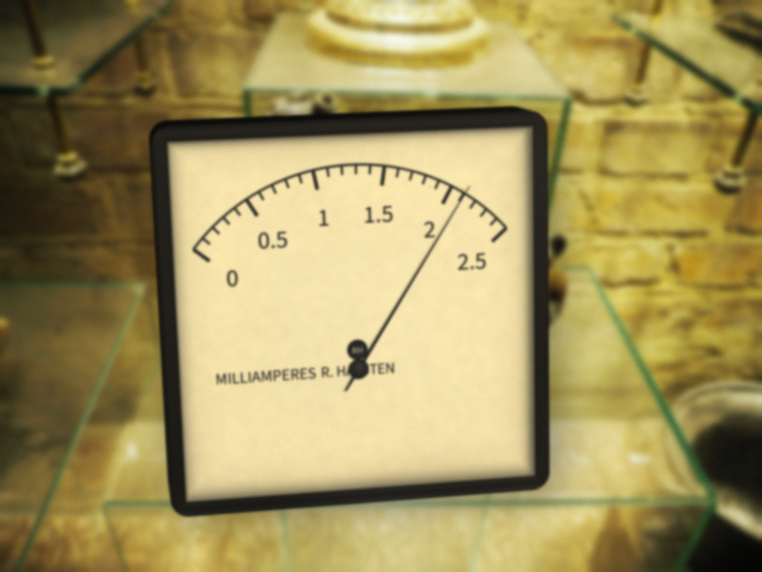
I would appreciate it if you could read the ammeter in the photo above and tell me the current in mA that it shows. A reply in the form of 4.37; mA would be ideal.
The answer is 2.1; mA
